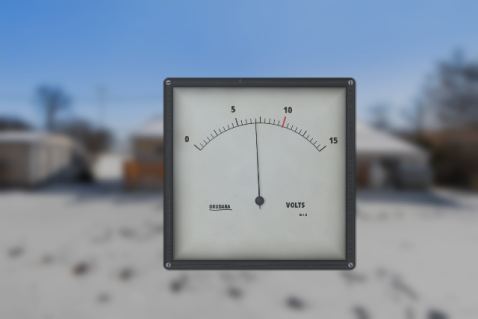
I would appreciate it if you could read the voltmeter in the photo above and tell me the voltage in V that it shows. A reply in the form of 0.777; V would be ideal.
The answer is 7; V
